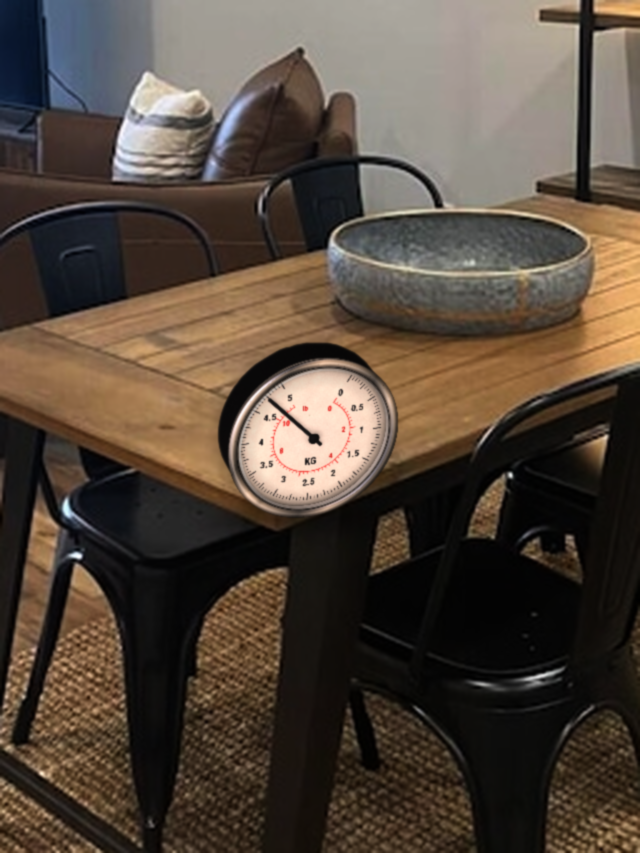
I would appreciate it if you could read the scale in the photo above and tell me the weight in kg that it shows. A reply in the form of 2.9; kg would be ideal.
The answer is 4.75; kg
